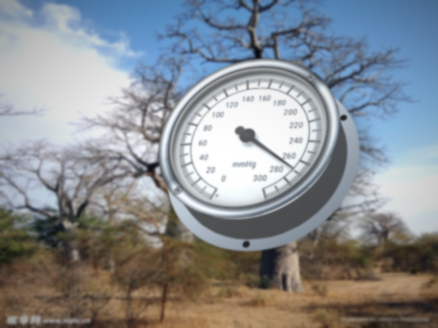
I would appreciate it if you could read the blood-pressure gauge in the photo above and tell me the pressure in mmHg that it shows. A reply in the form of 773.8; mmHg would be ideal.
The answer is 270; mmHg
